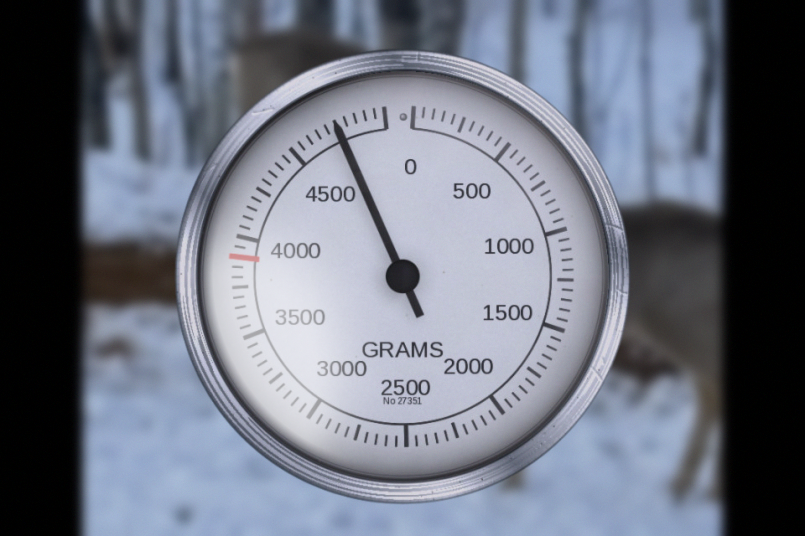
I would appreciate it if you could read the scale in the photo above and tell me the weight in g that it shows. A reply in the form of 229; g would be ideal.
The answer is 4750; g
